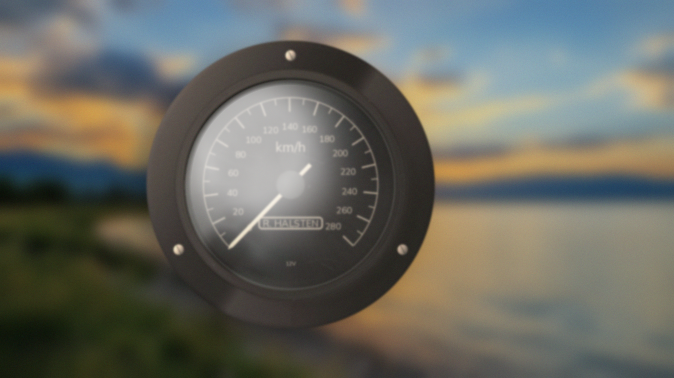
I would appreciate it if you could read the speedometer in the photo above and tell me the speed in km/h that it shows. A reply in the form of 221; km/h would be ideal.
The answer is 0; km/h
